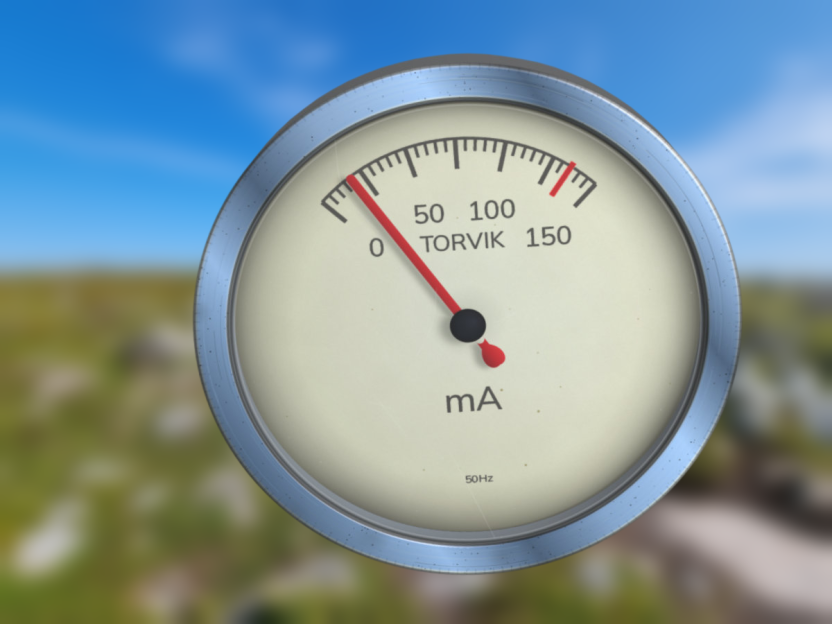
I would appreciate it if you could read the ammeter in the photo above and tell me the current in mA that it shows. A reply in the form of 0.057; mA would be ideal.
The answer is 20; mA
